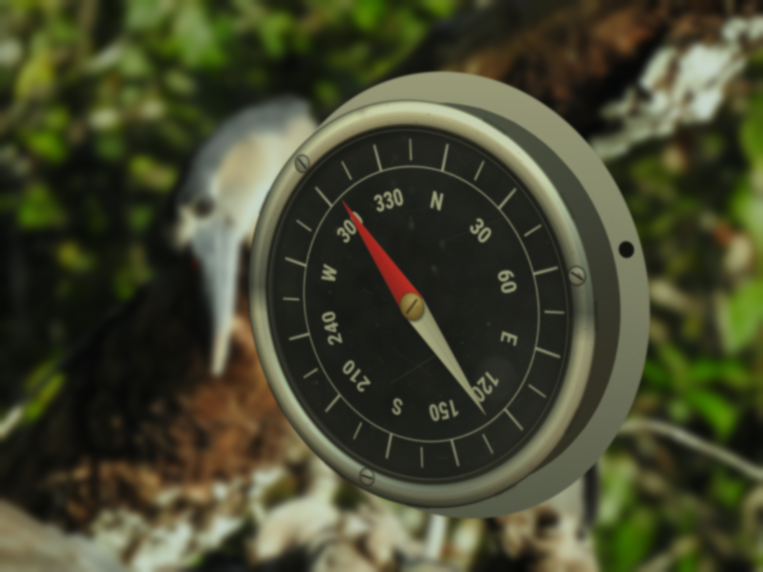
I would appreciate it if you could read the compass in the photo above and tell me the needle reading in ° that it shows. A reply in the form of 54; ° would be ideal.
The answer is 307.5; °
